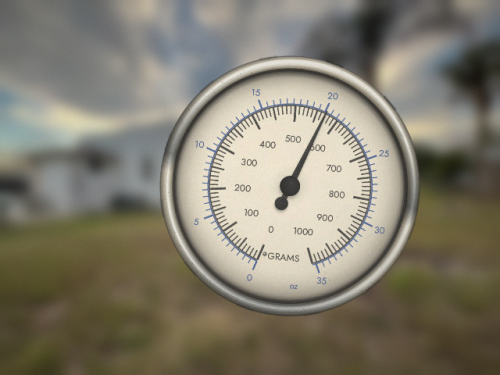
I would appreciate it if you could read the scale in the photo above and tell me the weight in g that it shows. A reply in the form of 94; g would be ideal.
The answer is 570; g
